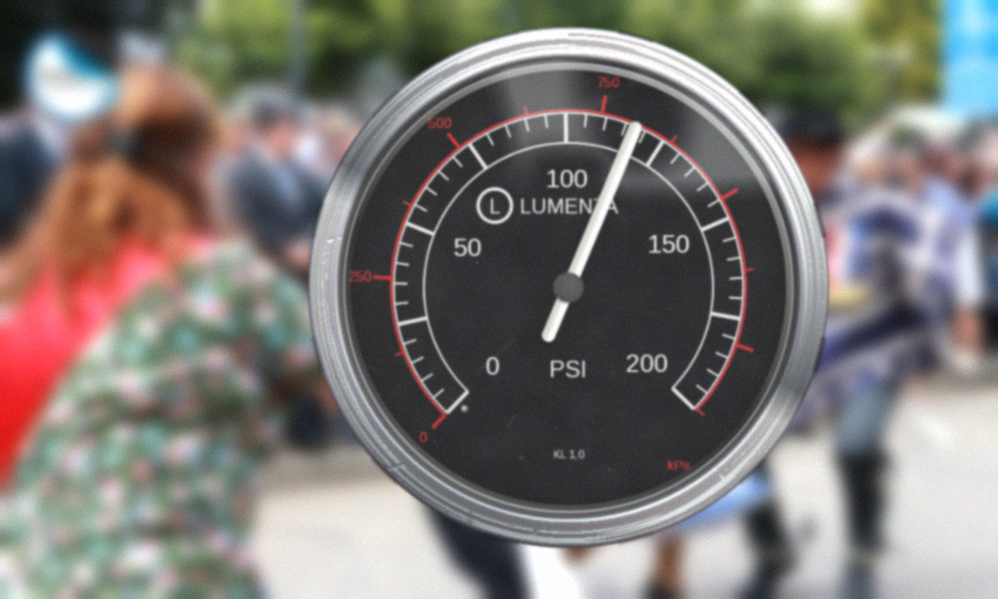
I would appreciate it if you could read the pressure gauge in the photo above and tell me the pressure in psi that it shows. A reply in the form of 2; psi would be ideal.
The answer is 117.5; psi
